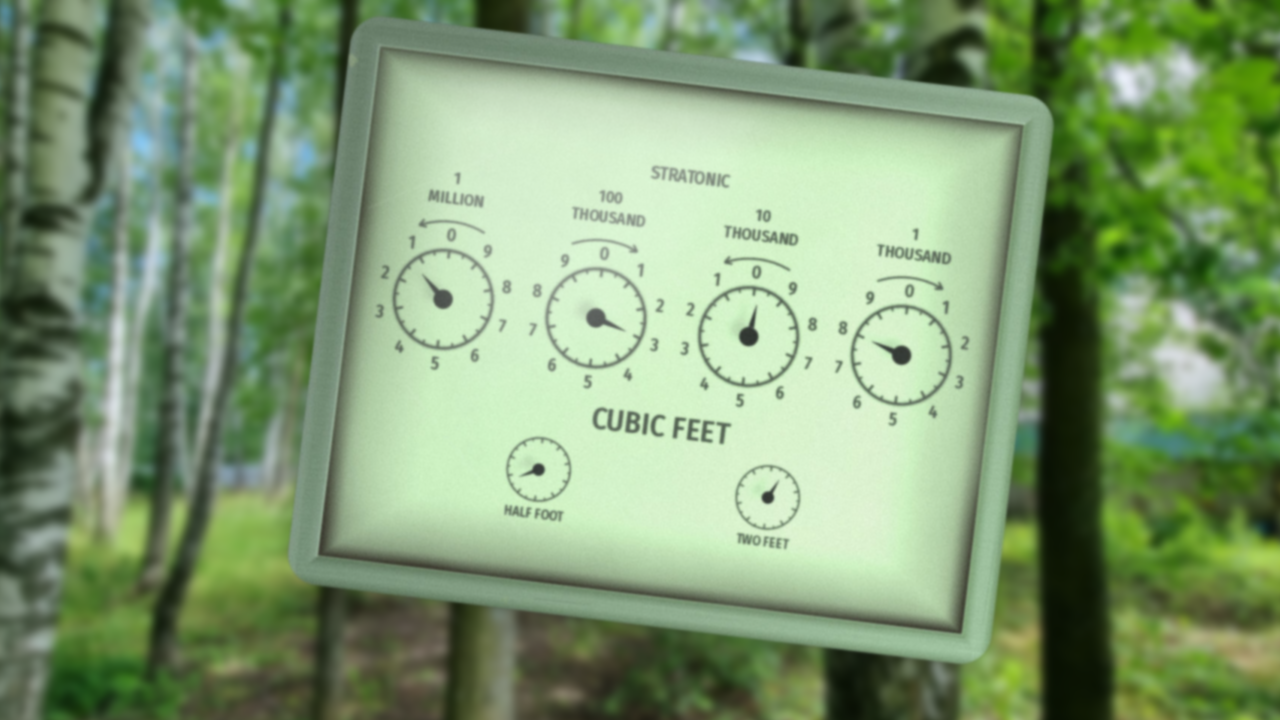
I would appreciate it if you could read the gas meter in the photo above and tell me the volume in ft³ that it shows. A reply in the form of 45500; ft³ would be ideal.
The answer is 129800; ft³
